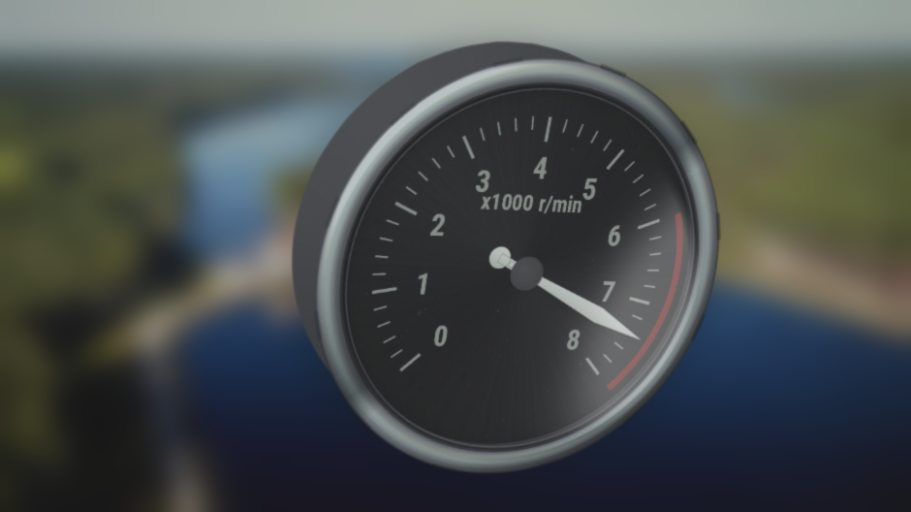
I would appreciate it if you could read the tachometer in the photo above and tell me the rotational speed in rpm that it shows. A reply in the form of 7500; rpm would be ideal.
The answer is 7400; rpm
